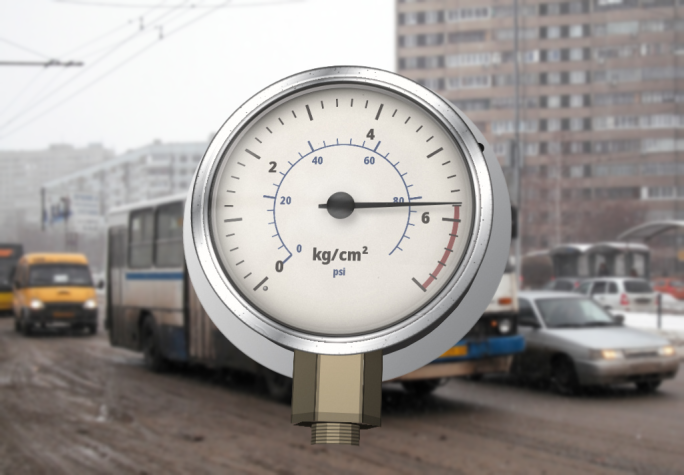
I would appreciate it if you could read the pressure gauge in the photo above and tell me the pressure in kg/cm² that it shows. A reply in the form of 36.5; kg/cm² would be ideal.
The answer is 5.8; kg/cm²
